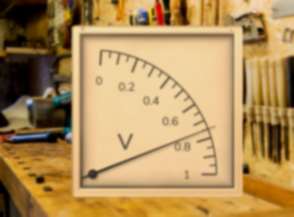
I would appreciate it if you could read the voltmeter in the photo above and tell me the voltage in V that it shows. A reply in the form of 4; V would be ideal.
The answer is 0.75; V
